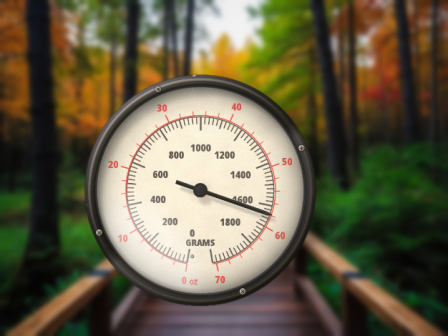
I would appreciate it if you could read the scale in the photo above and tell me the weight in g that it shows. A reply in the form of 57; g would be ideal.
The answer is 1640; g
